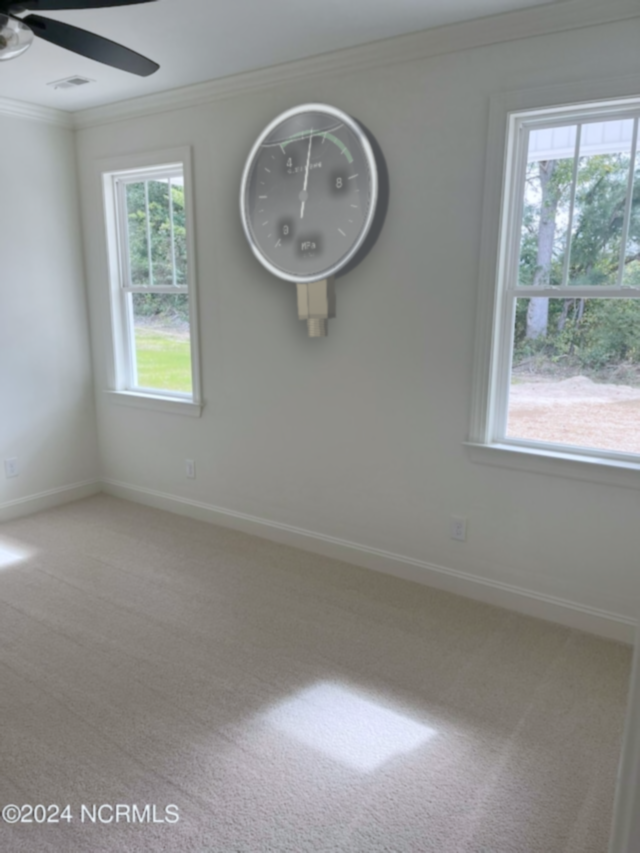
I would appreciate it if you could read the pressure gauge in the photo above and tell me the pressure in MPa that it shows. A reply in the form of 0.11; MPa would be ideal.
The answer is 5.5; MPa
